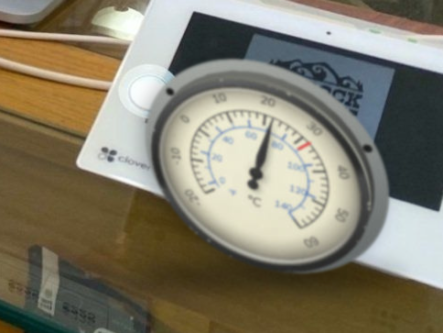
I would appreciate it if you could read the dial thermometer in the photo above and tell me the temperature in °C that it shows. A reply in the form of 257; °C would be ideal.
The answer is 22; °C
